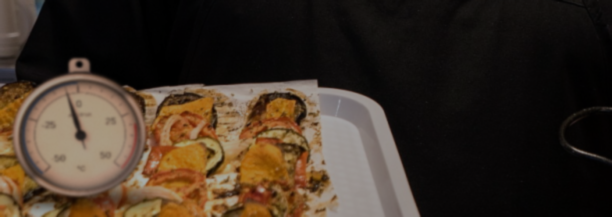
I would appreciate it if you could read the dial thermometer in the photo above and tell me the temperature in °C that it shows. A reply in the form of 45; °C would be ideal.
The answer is -5; °C
